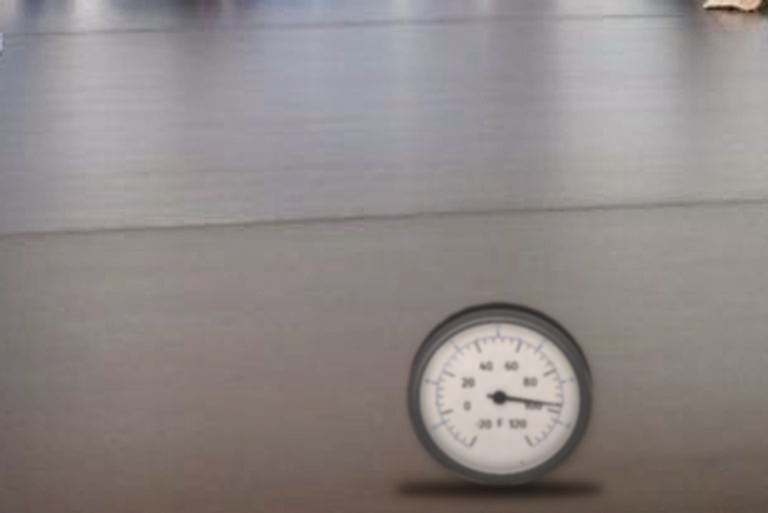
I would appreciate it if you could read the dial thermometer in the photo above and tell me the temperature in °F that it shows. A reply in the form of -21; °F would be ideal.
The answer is 96; °F
